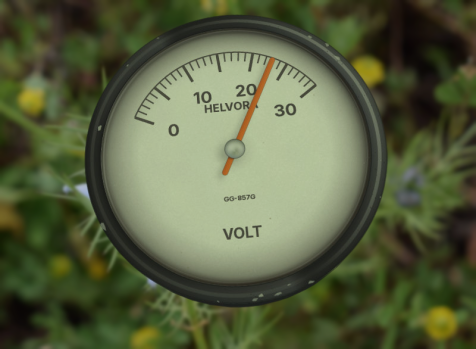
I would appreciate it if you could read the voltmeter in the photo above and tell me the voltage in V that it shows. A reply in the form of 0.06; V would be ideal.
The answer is 23; V
